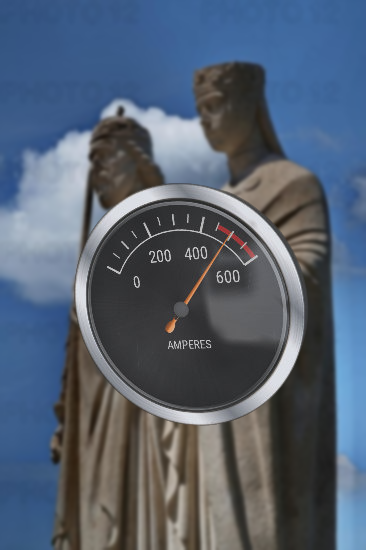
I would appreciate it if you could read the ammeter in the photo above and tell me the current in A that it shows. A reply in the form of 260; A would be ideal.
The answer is 500; A
